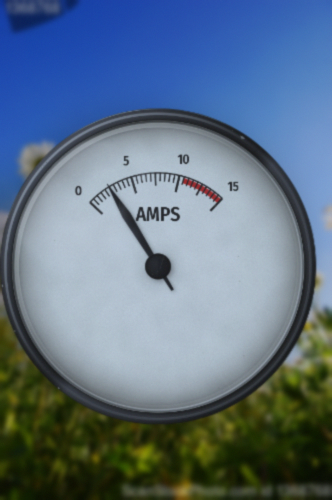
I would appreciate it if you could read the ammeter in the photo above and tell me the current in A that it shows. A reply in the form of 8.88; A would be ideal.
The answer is 2.5; A
